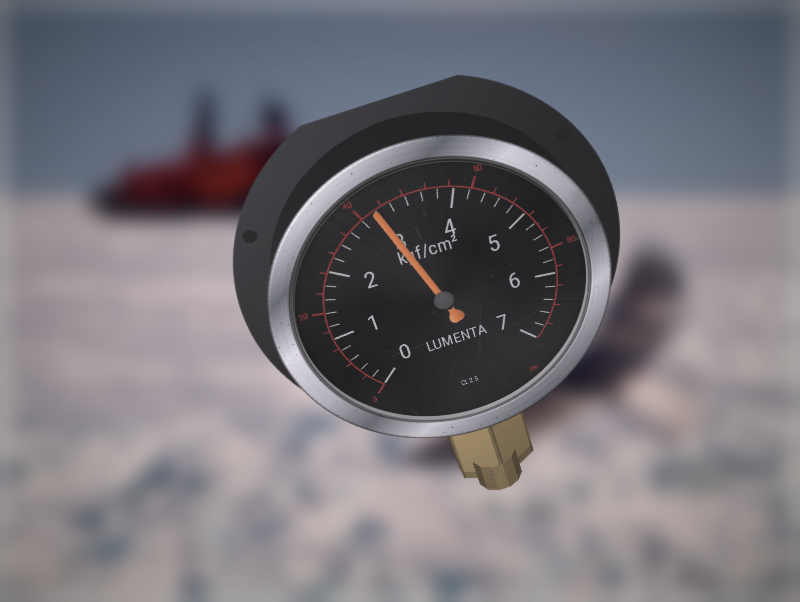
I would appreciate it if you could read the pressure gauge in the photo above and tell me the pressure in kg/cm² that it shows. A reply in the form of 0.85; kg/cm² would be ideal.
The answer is 3; kg/cm²
